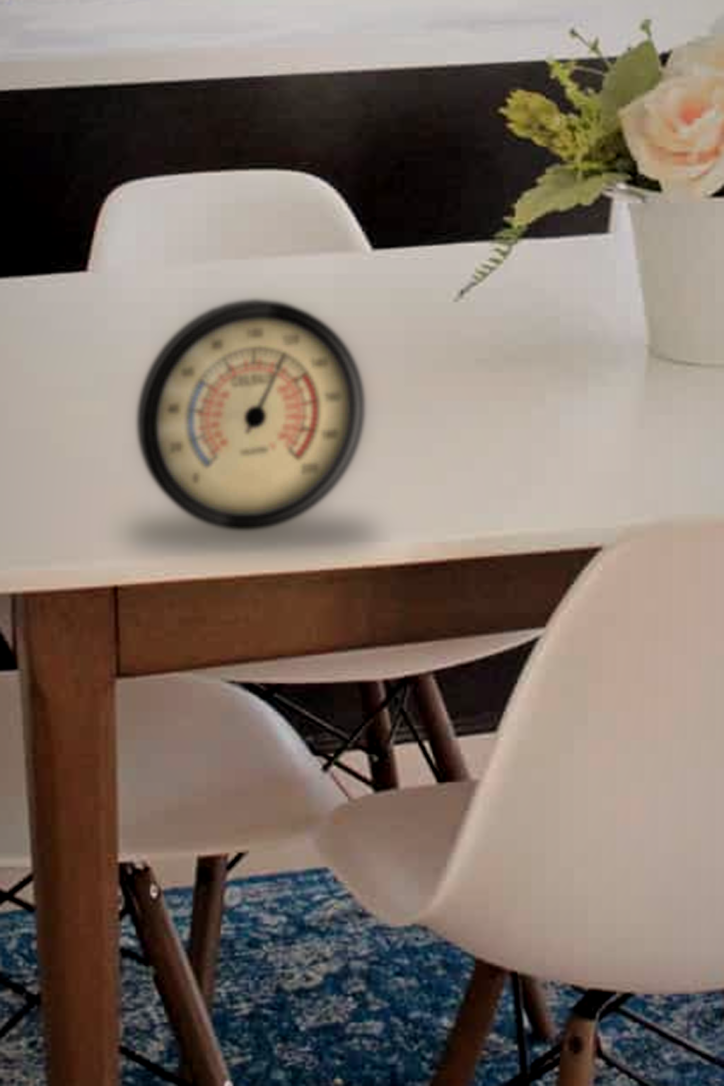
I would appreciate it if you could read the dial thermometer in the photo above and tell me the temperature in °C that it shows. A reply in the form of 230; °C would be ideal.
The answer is 120; °C
